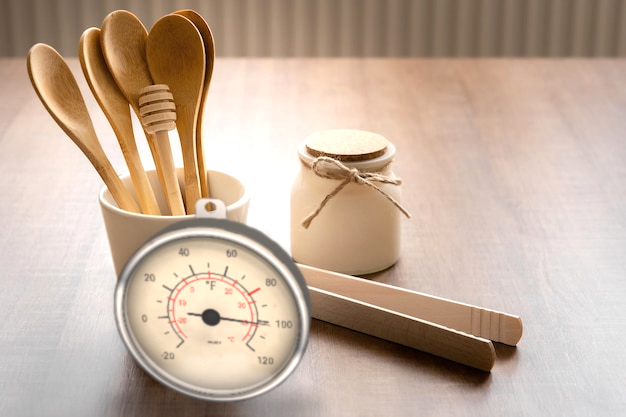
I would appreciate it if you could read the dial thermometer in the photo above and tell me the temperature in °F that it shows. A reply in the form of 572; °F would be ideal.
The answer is 100; °F
